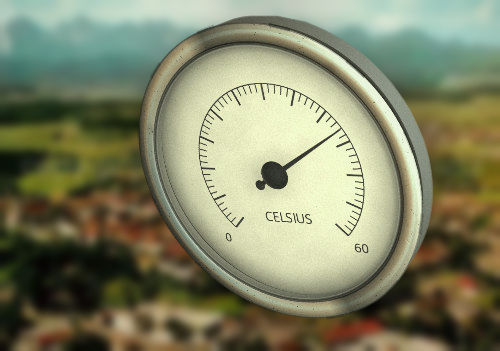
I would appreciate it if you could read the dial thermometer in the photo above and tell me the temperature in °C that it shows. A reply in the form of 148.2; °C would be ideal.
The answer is 43; °C
